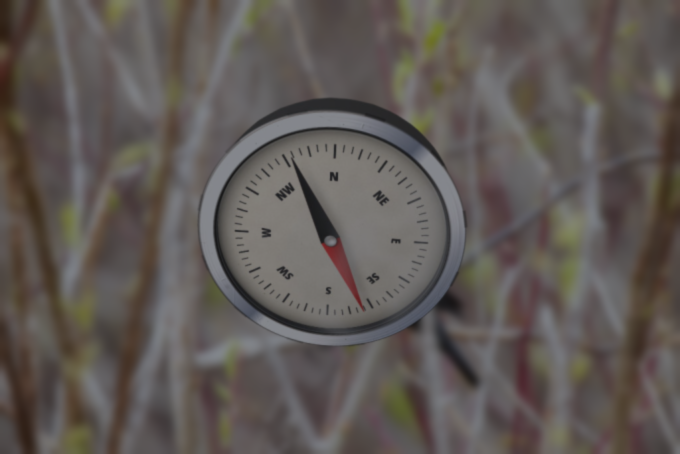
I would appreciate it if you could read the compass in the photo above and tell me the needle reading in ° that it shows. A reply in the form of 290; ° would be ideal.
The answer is 155; °
